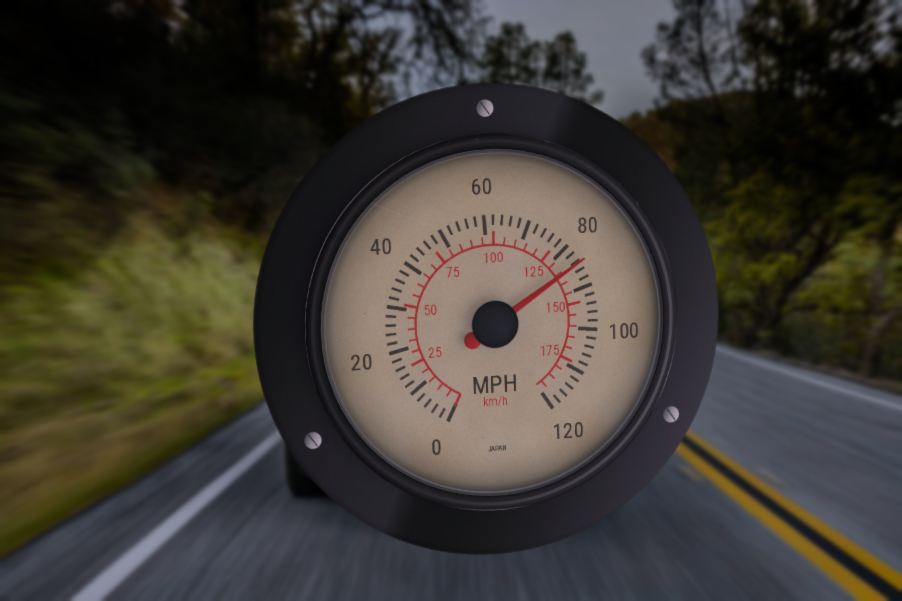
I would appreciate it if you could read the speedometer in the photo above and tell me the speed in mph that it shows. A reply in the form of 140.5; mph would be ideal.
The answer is 84; mph
